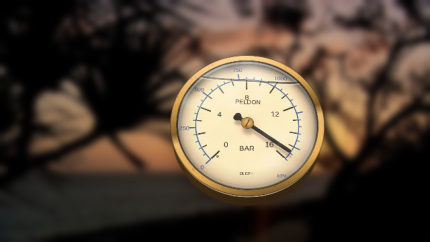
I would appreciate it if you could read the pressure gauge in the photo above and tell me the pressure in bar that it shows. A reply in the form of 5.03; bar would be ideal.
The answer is 15.5; bar
